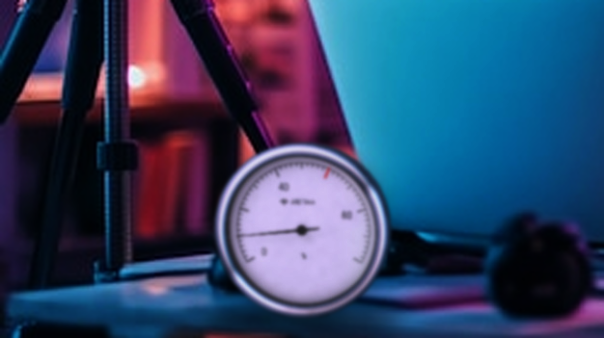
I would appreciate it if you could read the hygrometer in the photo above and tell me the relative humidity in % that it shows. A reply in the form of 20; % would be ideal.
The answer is 10; %
